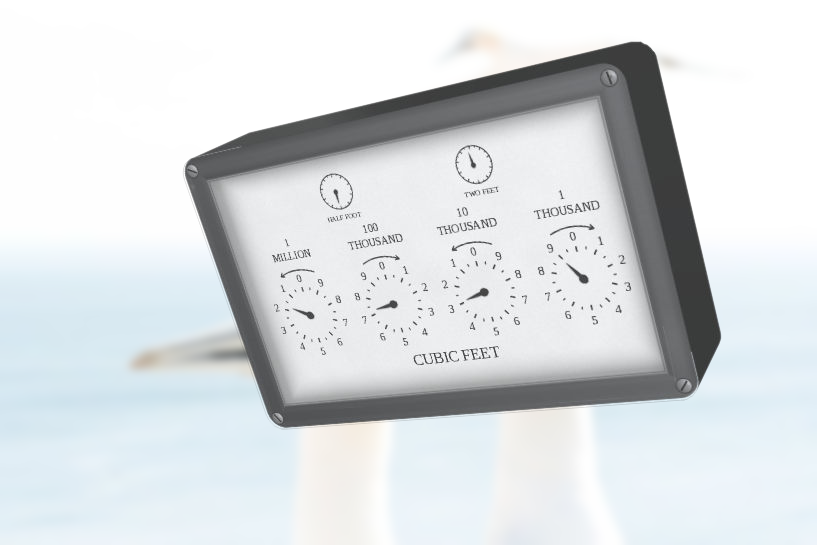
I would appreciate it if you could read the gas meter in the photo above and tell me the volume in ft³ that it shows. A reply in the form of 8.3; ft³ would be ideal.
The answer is 172900; ft³
